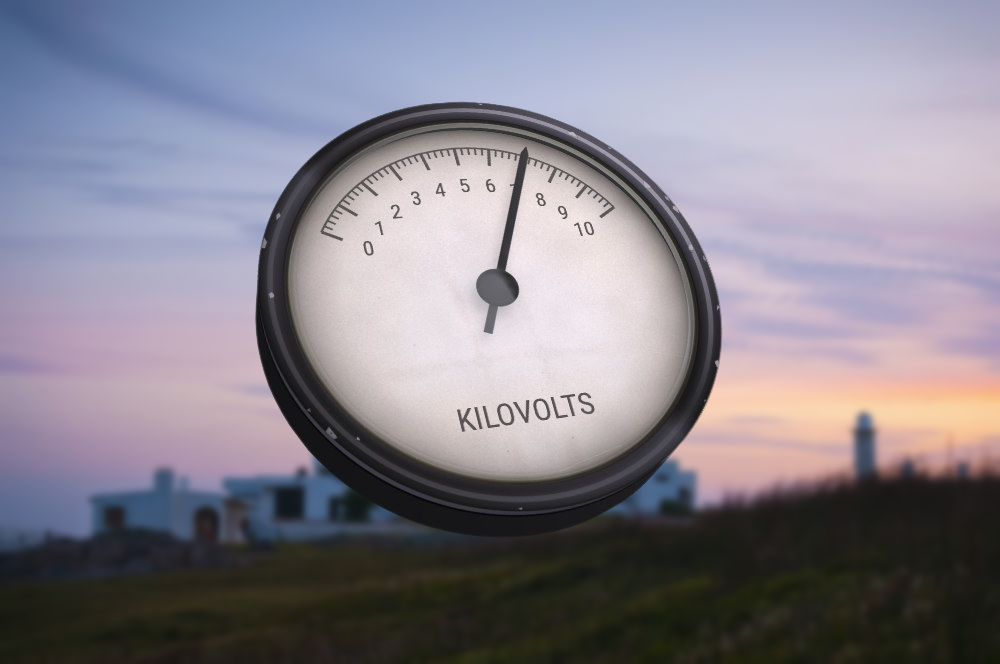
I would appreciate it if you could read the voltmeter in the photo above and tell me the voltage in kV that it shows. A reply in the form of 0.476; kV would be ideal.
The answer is 7; kV
